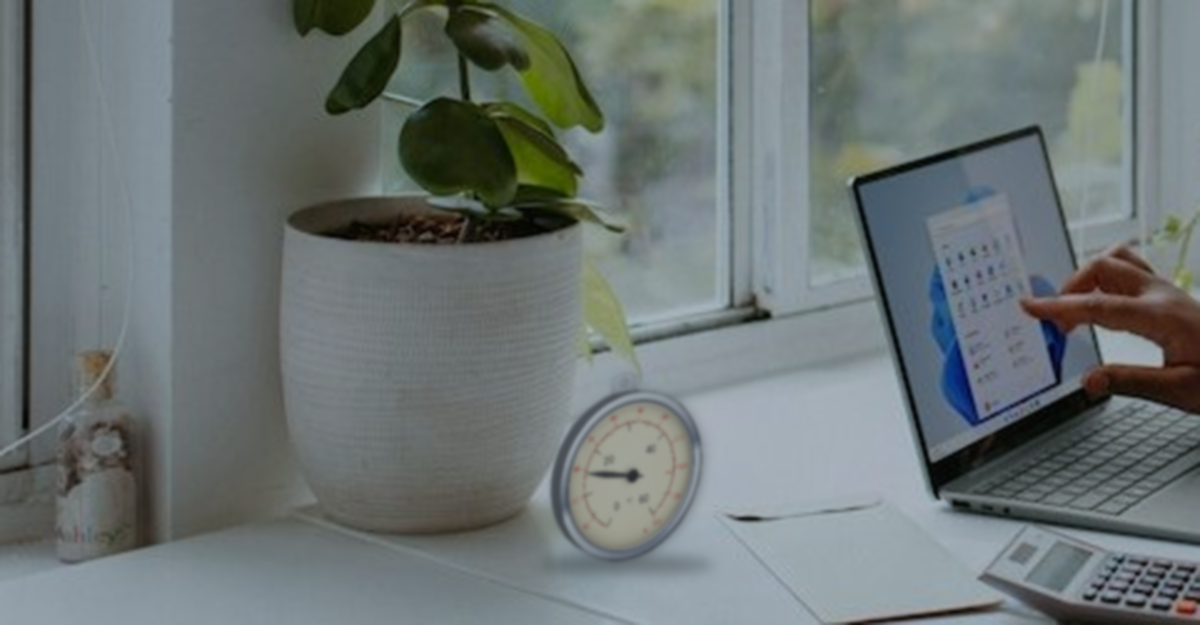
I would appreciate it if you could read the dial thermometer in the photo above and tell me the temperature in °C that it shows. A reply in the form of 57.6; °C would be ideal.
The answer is 15; °C
